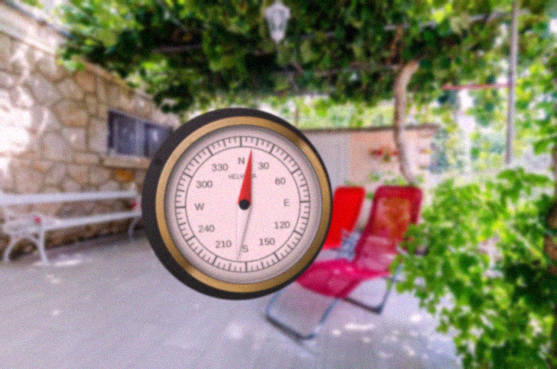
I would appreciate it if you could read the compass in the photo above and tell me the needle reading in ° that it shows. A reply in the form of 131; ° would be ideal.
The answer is 10; °
